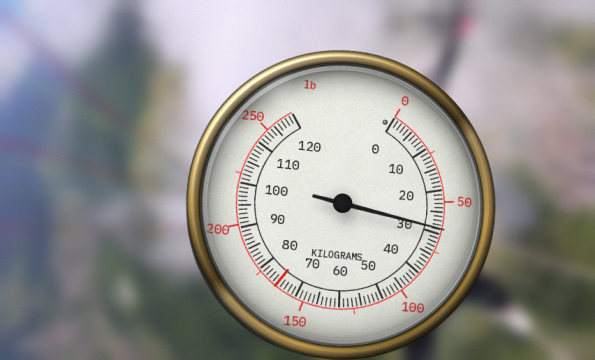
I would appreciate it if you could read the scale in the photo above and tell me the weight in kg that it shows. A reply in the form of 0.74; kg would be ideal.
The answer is 29; kg
